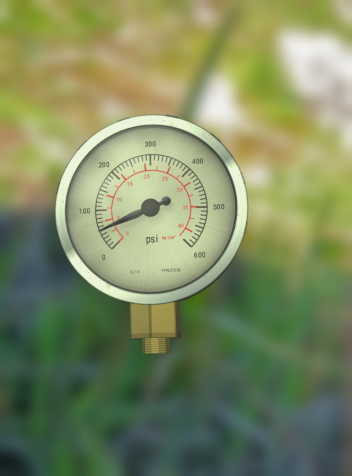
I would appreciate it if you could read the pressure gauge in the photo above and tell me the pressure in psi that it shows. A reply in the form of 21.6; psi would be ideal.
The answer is 50; psi
